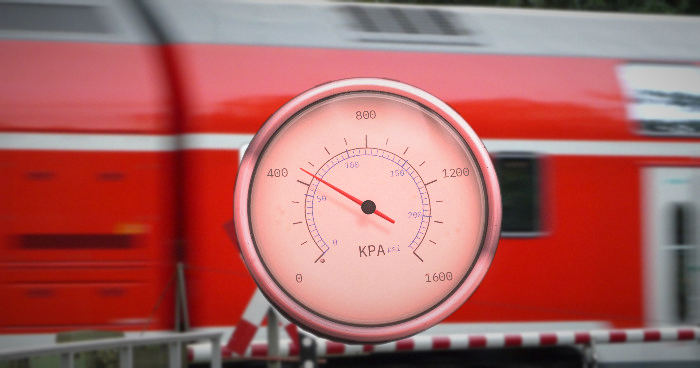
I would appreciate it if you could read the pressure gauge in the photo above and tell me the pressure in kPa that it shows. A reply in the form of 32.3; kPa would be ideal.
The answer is 450; kPa
